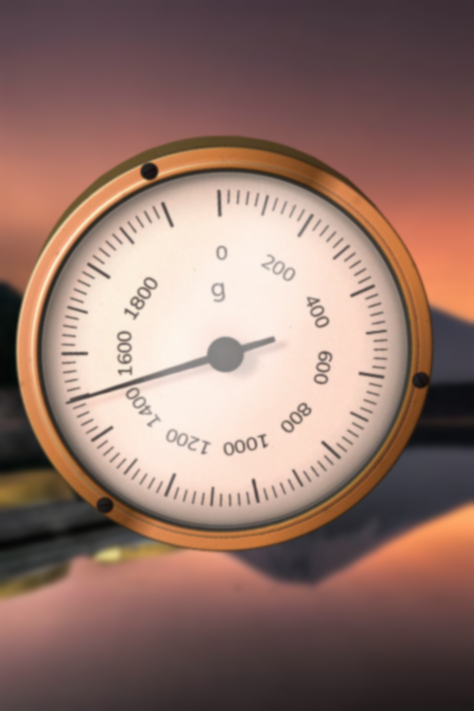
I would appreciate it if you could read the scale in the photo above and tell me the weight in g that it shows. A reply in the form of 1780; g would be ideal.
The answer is 1500; g
